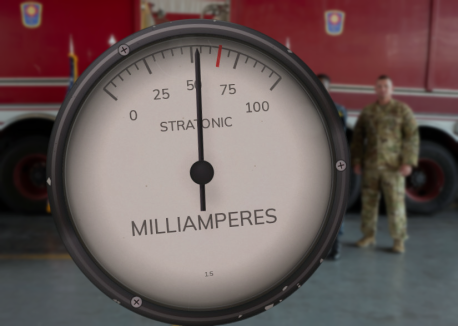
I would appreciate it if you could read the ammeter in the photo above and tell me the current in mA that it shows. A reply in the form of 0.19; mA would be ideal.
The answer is 52.5; mA
